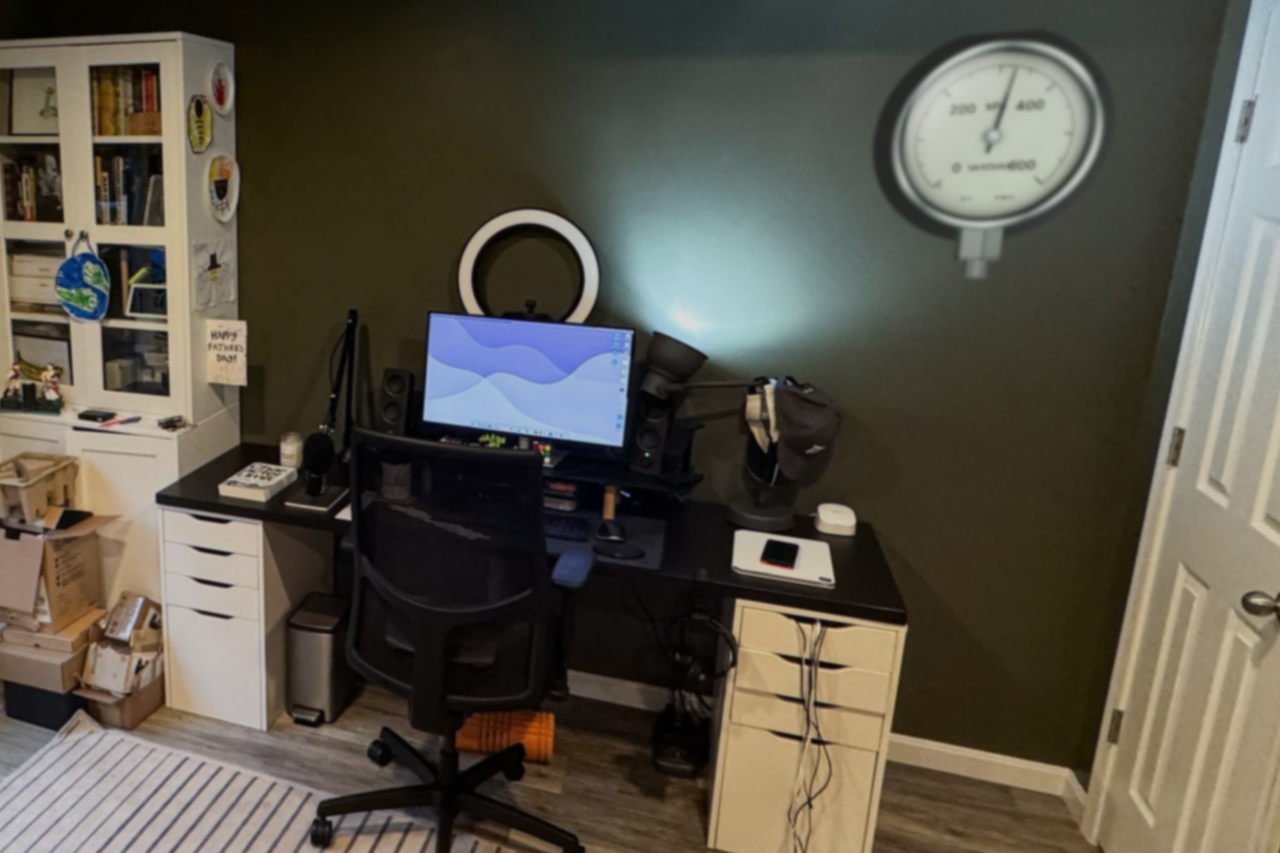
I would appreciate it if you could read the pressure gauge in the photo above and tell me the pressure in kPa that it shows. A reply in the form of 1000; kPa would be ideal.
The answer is 325; kPa
